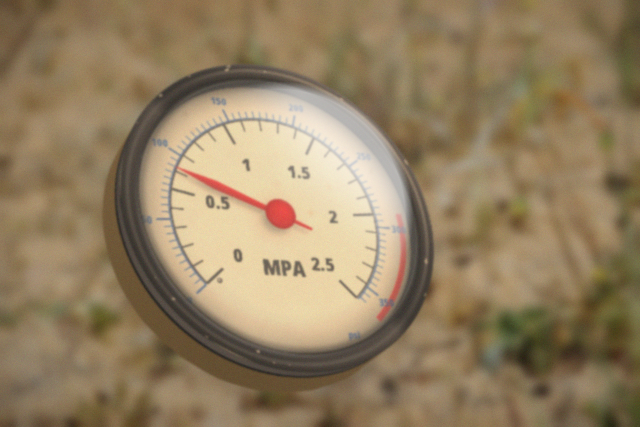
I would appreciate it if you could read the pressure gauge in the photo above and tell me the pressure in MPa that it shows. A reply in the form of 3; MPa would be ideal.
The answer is 0.6; MPa
